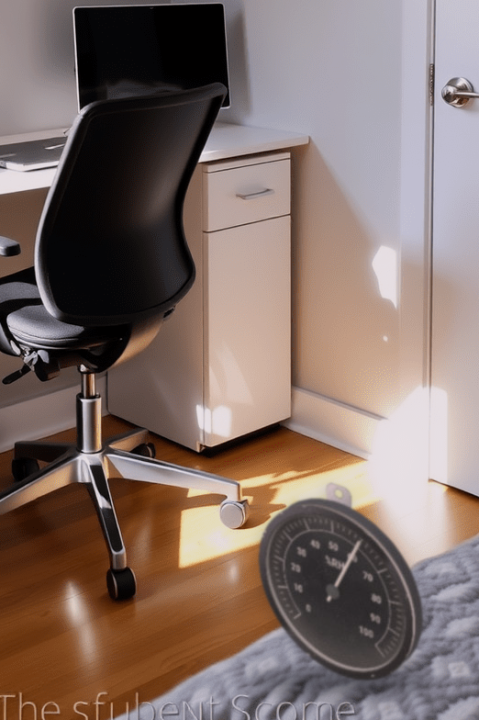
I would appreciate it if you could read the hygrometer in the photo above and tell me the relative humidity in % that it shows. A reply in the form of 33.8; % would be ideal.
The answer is 60; %
